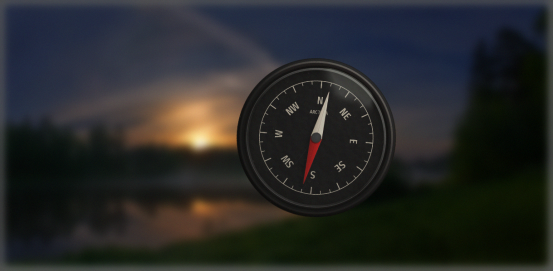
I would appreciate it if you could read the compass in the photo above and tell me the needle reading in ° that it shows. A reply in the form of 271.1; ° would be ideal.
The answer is 190; °
